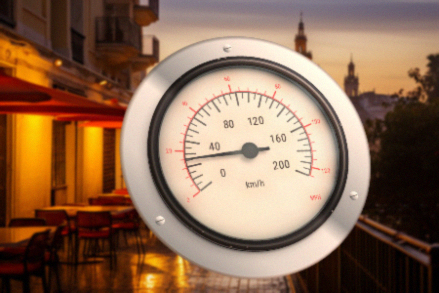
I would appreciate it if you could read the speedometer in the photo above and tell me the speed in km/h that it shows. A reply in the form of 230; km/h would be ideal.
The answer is 25; km/h
